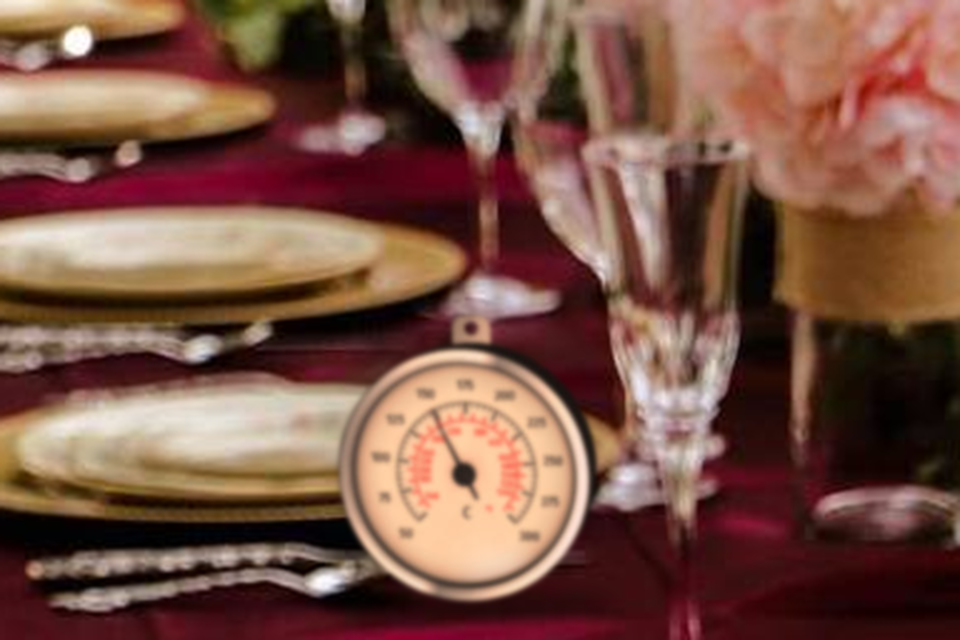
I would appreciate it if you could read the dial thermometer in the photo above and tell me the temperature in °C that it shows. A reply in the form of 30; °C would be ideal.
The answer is 150; °C
